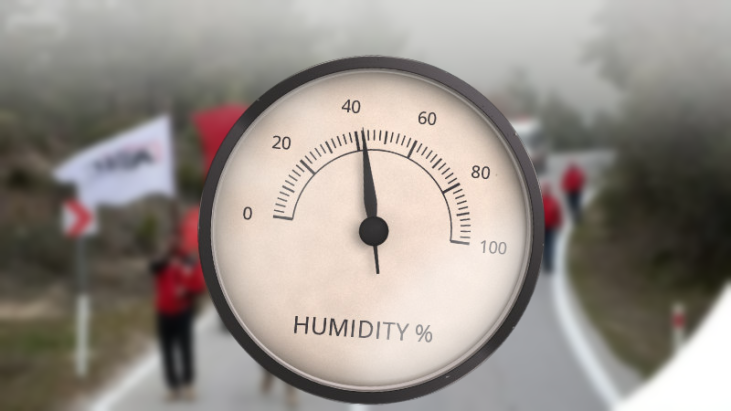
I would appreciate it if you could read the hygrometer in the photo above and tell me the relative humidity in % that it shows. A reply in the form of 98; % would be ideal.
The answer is 42; %
